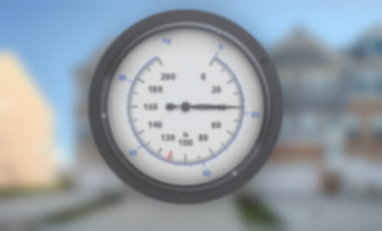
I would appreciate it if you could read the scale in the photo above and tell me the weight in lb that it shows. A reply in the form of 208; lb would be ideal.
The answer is 40; lb
